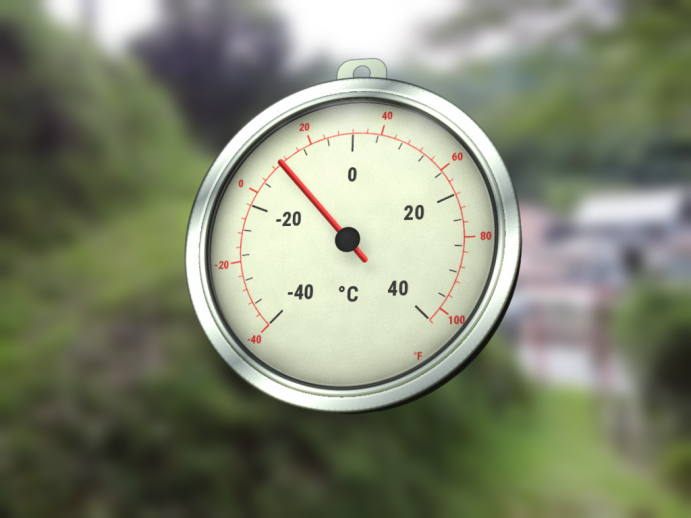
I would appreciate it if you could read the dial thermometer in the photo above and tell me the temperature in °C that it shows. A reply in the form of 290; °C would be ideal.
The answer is -12; °C
